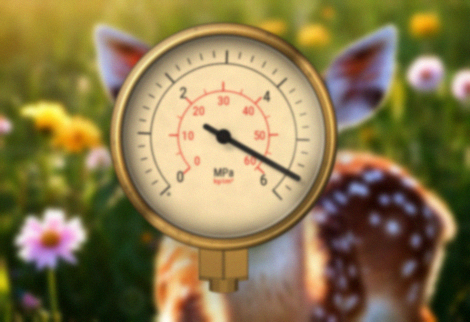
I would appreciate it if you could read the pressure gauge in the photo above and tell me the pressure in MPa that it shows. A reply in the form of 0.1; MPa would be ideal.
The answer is 5.6; MPa
